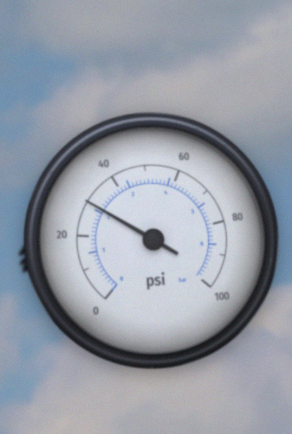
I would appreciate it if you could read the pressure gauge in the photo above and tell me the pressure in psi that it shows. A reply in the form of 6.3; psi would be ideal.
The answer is 30; psi
